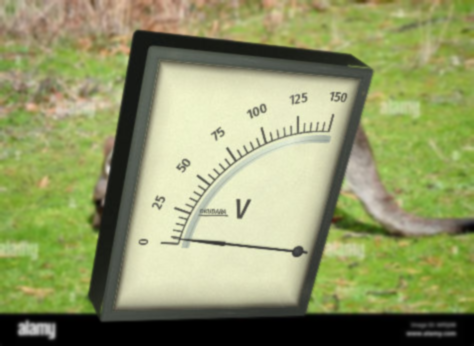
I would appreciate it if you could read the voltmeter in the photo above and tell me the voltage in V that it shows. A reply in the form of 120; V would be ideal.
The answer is 5; V
